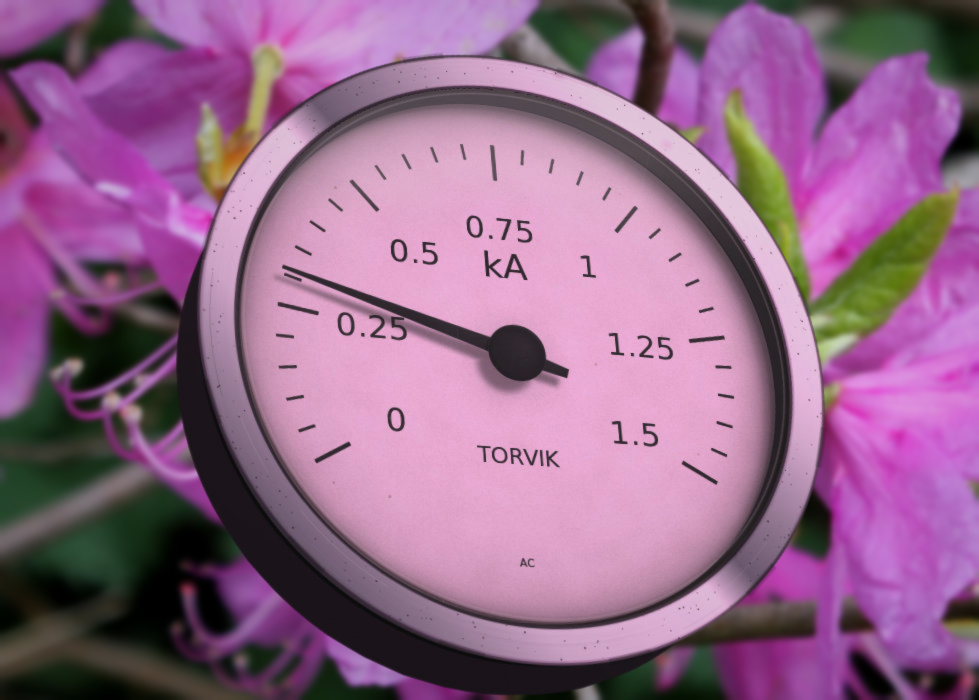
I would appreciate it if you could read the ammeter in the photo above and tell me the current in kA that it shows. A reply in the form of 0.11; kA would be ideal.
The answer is 0.3; kA
